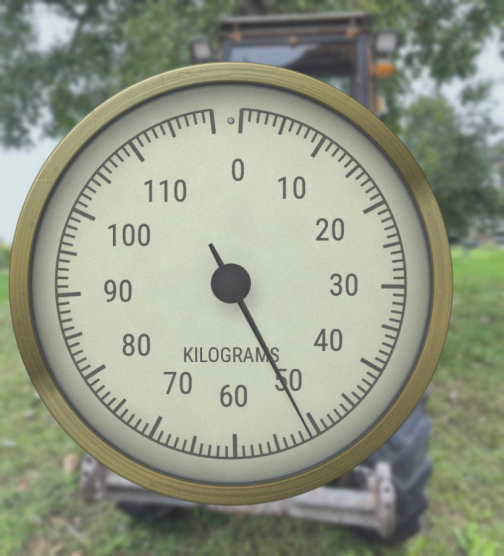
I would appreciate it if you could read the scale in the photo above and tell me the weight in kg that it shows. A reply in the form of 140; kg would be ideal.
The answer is 51; kg
